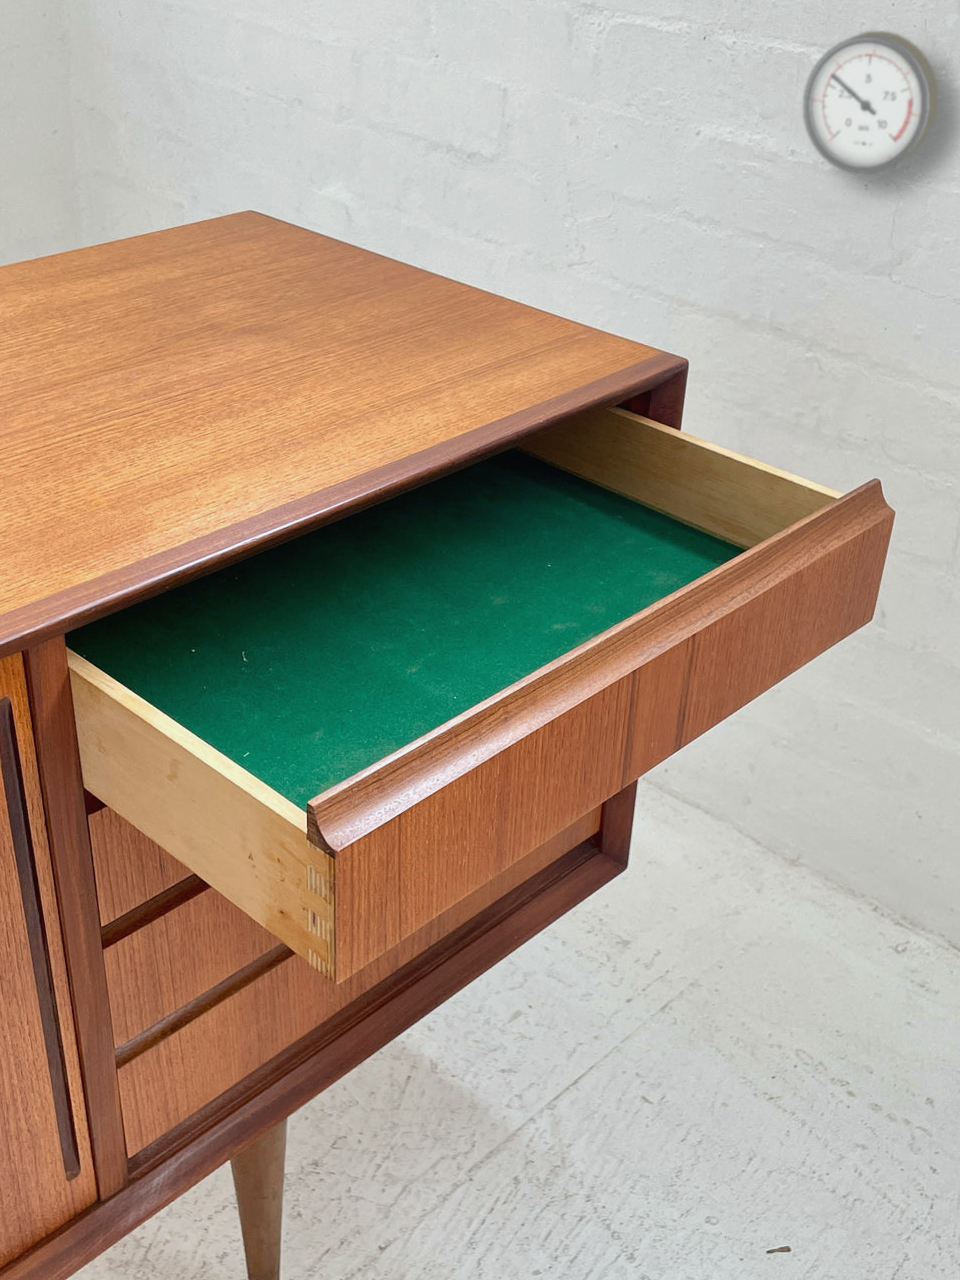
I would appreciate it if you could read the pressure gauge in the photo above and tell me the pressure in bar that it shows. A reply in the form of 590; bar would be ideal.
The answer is 3; bar
